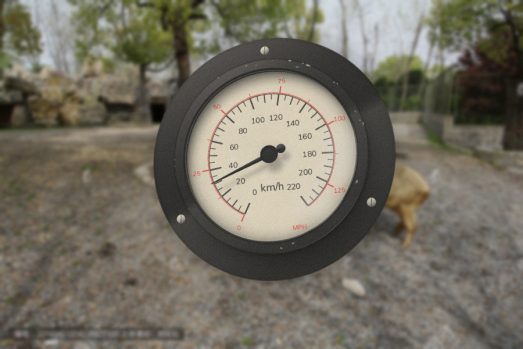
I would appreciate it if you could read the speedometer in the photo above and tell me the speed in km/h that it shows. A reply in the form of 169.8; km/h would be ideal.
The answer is 30; km/h
